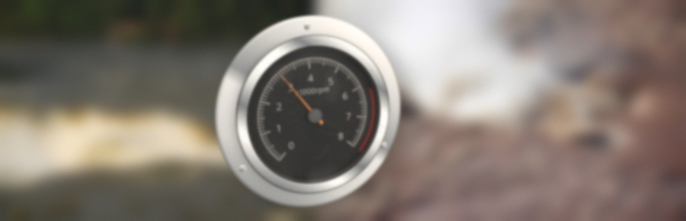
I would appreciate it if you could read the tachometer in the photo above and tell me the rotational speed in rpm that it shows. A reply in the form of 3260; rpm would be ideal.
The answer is 3000; rpm
